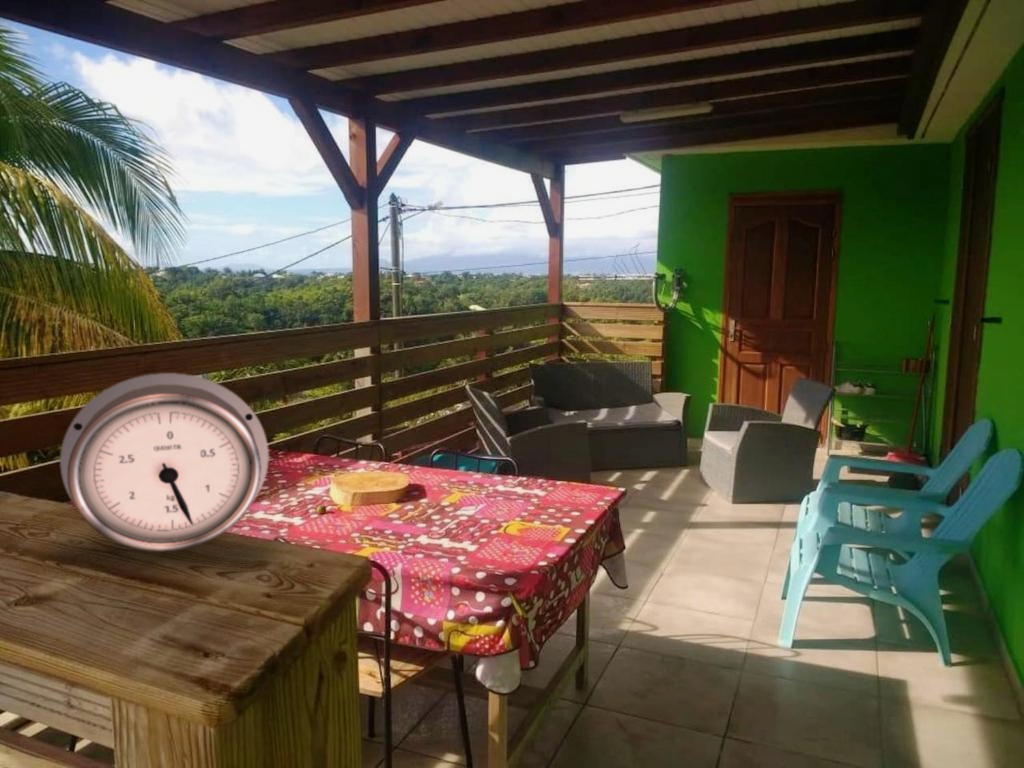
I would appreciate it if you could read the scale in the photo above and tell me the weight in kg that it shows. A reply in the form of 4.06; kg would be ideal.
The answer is 1.35; kg
